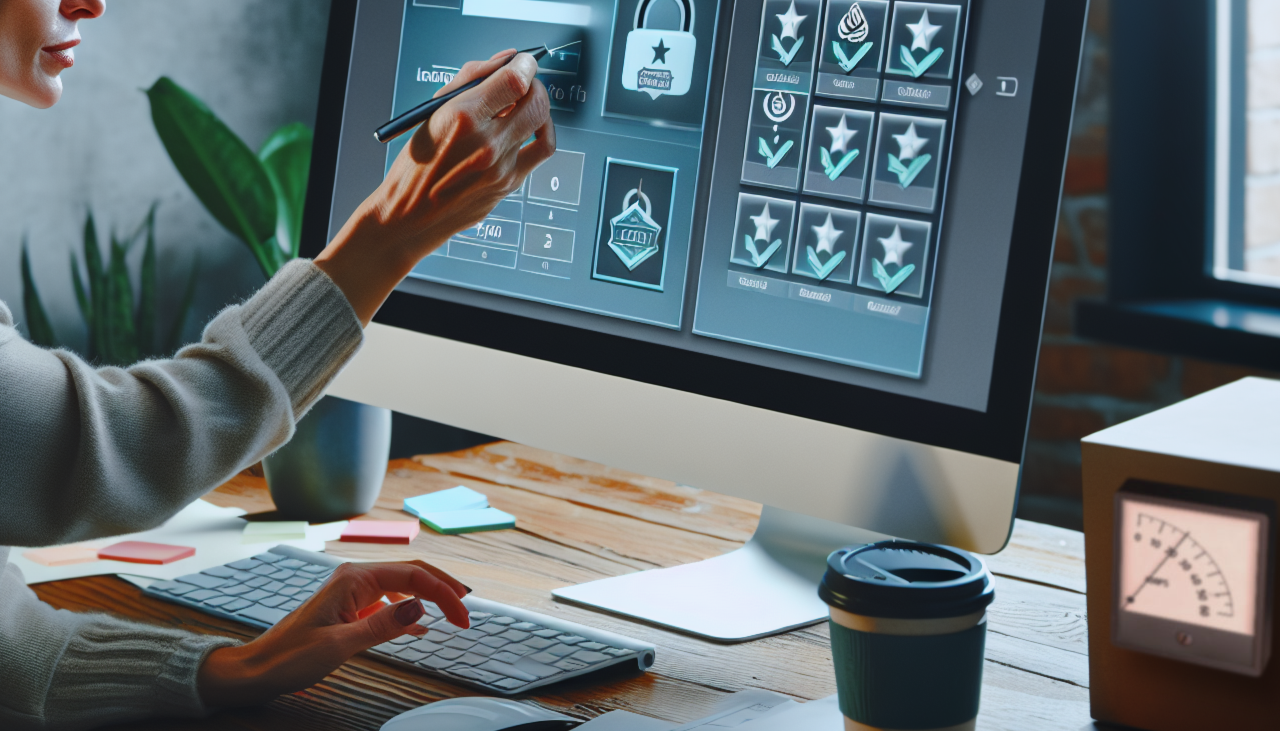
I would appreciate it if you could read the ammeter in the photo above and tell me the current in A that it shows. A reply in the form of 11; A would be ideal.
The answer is 20; A
